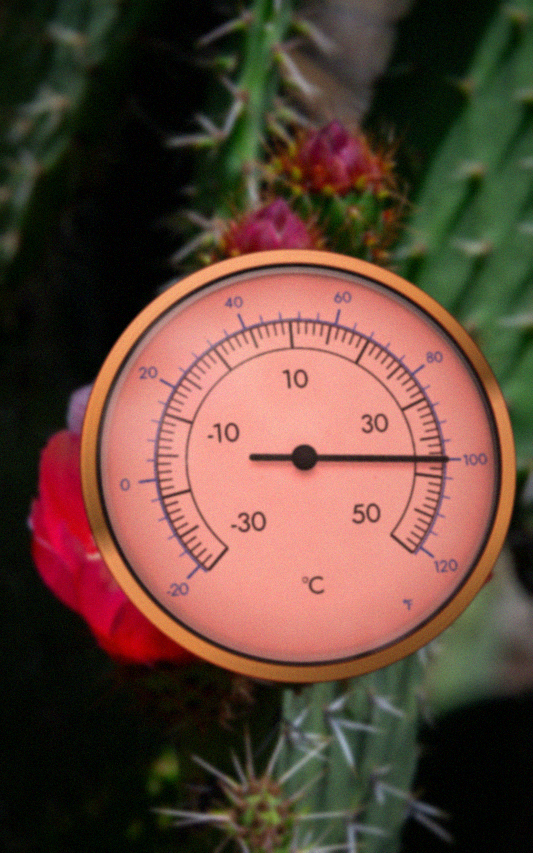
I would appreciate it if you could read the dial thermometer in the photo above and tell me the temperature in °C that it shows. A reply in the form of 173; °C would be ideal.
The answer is 38; °C
